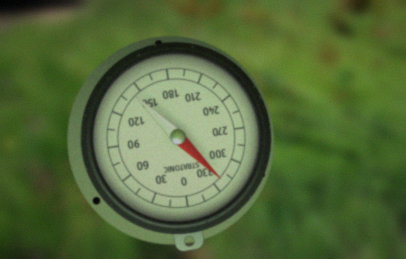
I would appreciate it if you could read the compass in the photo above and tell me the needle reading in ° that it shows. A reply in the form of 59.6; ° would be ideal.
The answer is 322.5; °
